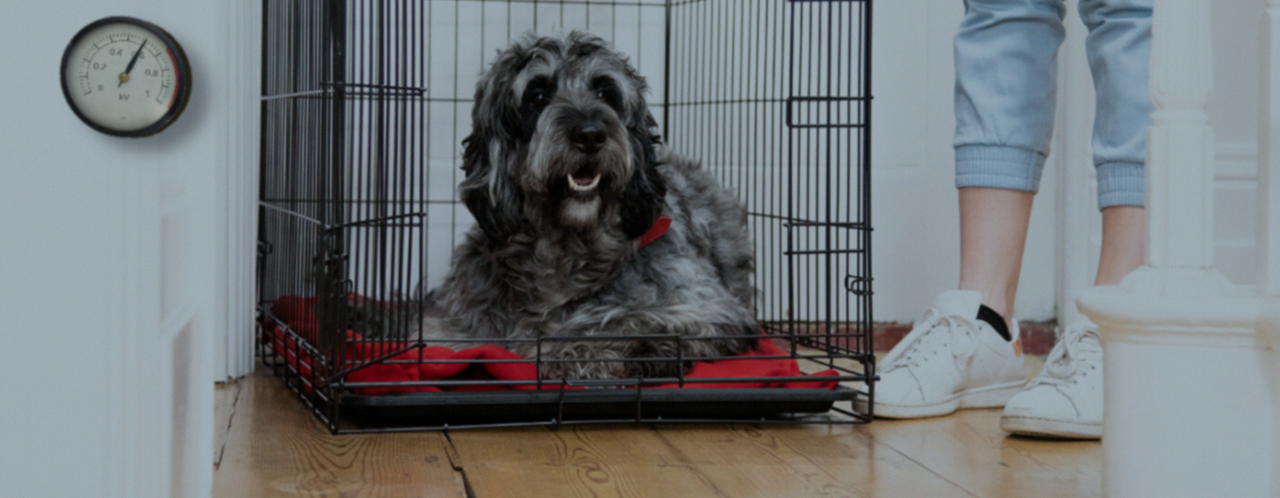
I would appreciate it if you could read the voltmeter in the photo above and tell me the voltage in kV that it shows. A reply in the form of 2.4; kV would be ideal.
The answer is 0.6; kV
